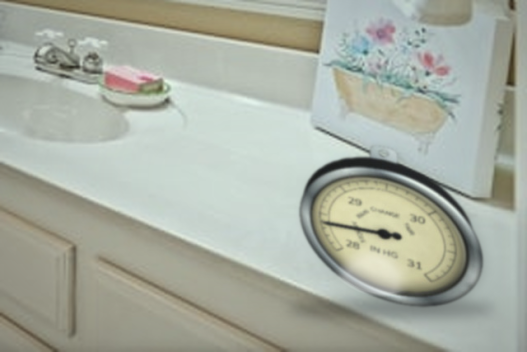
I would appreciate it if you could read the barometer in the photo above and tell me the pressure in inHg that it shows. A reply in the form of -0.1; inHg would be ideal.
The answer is 28.4; inHg
